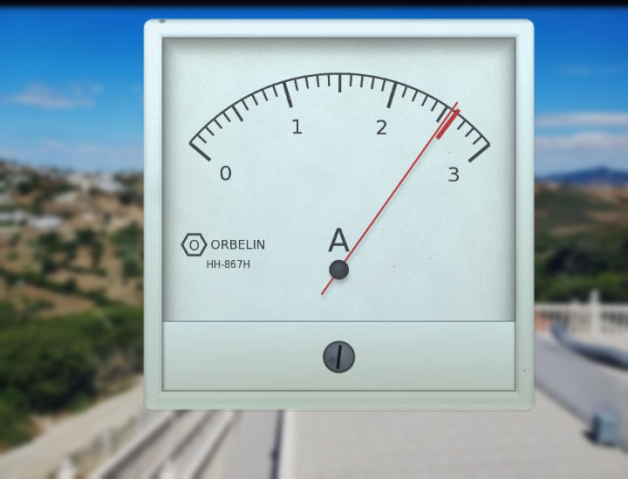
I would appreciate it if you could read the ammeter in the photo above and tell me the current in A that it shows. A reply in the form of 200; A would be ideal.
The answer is 2.55; A
